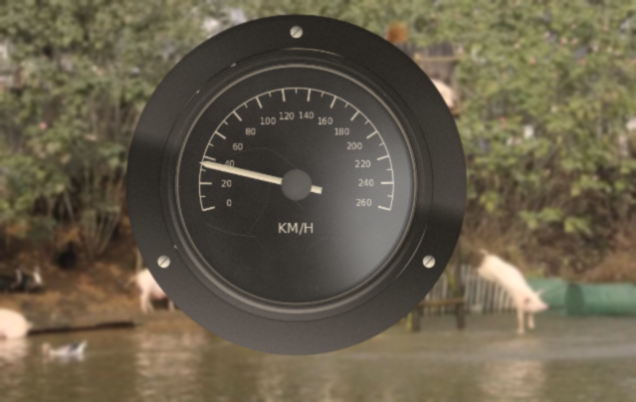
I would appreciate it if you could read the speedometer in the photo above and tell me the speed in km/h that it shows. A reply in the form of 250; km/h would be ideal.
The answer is 35; km/h
